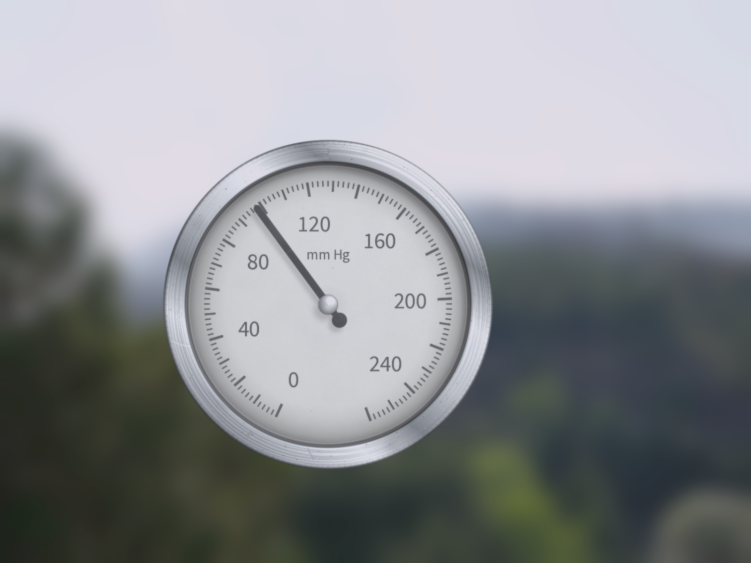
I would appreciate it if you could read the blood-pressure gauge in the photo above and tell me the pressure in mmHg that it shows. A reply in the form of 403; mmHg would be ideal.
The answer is 98; mmHg
